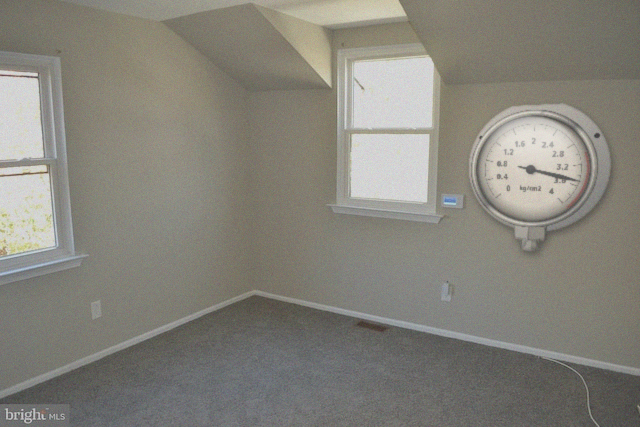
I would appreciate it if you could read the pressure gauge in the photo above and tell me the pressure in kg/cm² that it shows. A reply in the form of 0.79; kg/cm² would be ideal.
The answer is 3.5; kg/cm²
